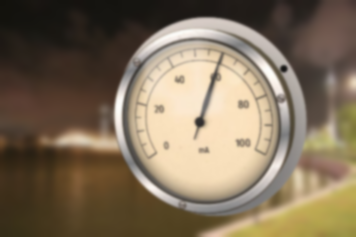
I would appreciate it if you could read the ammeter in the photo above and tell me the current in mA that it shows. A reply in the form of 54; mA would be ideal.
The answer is 60; mA
